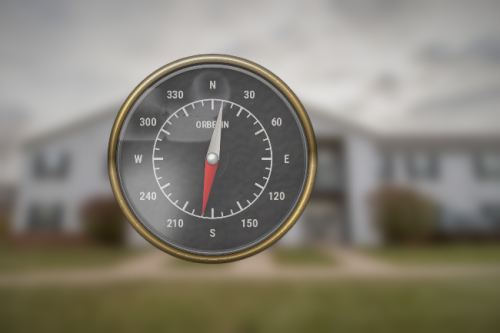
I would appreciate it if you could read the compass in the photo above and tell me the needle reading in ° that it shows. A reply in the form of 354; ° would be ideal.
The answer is 190; °
